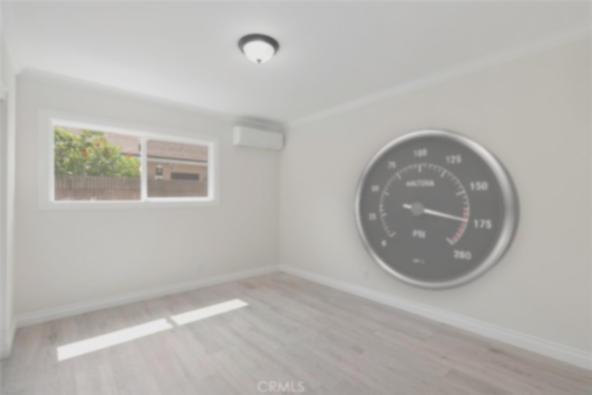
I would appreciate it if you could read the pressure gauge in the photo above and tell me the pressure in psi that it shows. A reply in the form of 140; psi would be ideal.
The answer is 175; psi
